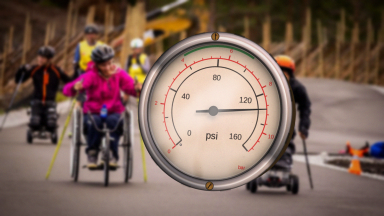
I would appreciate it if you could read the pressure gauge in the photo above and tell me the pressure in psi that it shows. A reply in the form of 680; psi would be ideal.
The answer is 130; psi
